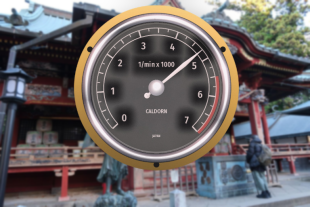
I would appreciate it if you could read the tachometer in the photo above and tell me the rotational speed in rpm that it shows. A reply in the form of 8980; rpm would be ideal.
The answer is 4750; rpm
